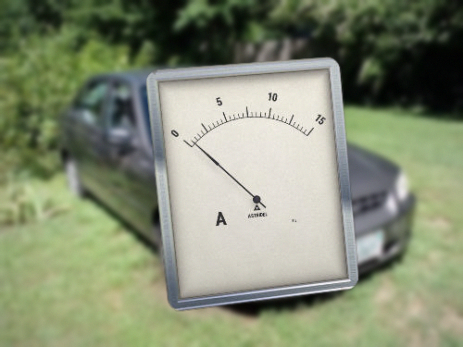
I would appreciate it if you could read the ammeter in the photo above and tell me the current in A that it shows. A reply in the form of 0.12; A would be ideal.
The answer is 0.5; A
